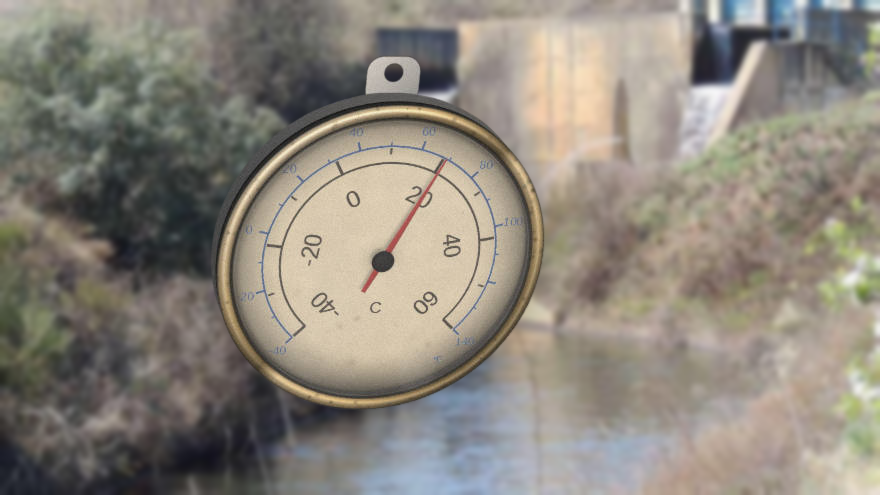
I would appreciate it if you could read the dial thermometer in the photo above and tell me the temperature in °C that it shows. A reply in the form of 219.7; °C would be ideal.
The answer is 20; °C
